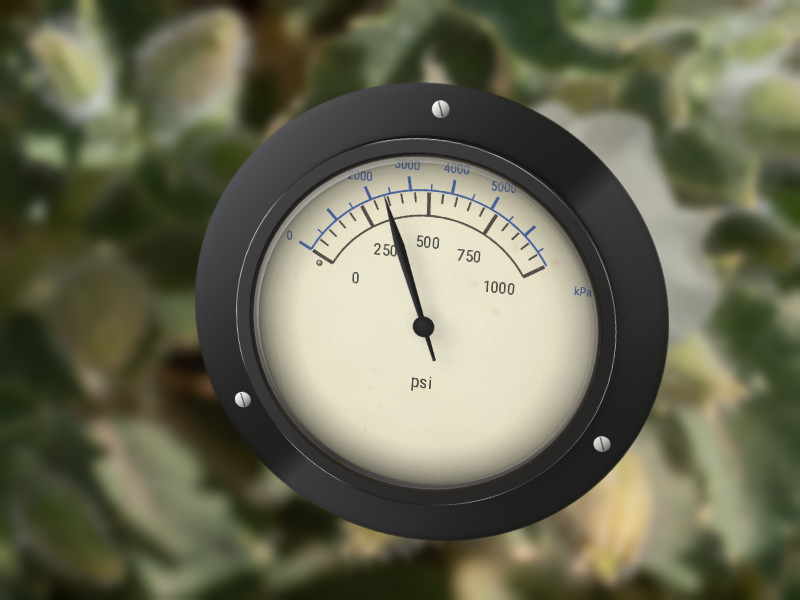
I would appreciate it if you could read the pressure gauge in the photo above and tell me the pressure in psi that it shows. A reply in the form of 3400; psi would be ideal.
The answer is 350; psi
